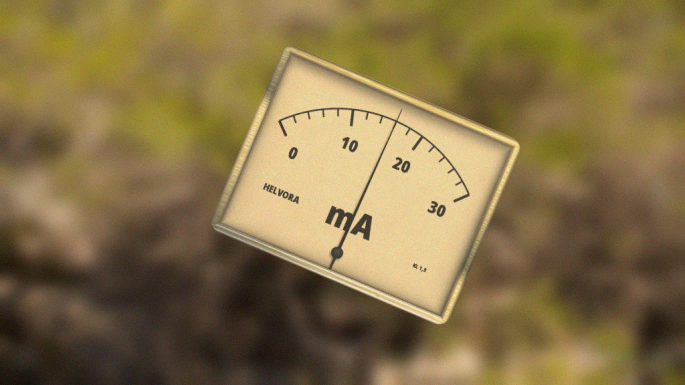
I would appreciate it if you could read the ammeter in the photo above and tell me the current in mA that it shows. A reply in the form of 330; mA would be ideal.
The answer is 16; mA
